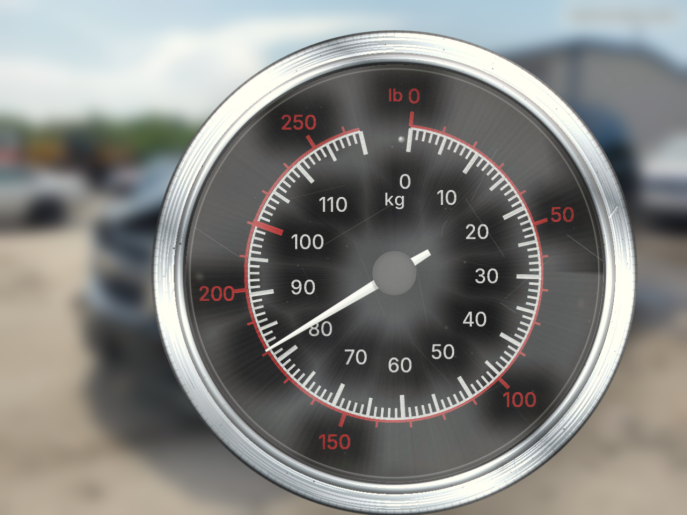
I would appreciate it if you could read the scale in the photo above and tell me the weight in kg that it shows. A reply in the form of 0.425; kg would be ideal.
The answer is 82; kg
